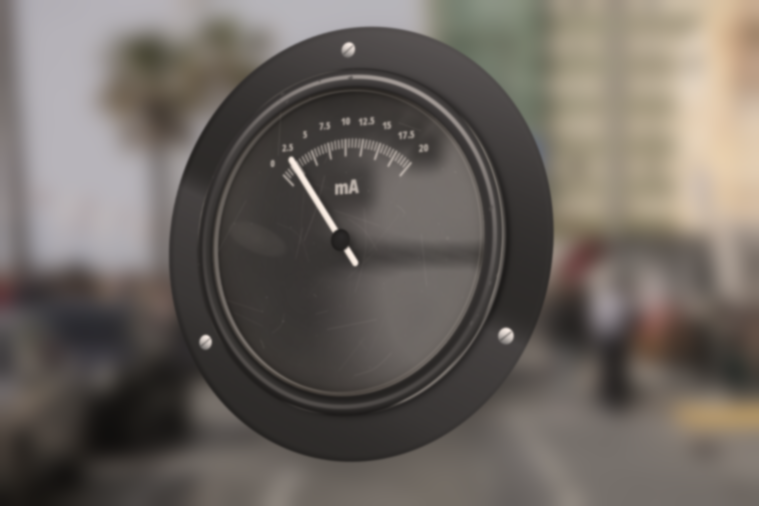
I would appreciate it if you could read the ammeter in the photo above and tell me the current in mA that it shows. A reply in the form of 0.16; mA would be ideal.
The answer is 2.5; mA
